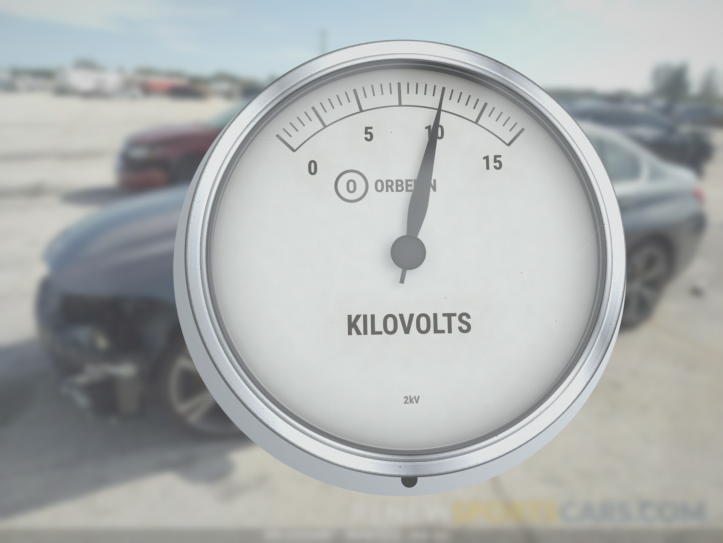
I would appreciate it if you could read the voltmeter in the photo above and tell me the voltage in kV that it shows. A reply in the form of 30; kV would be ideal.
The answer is 10; kV
